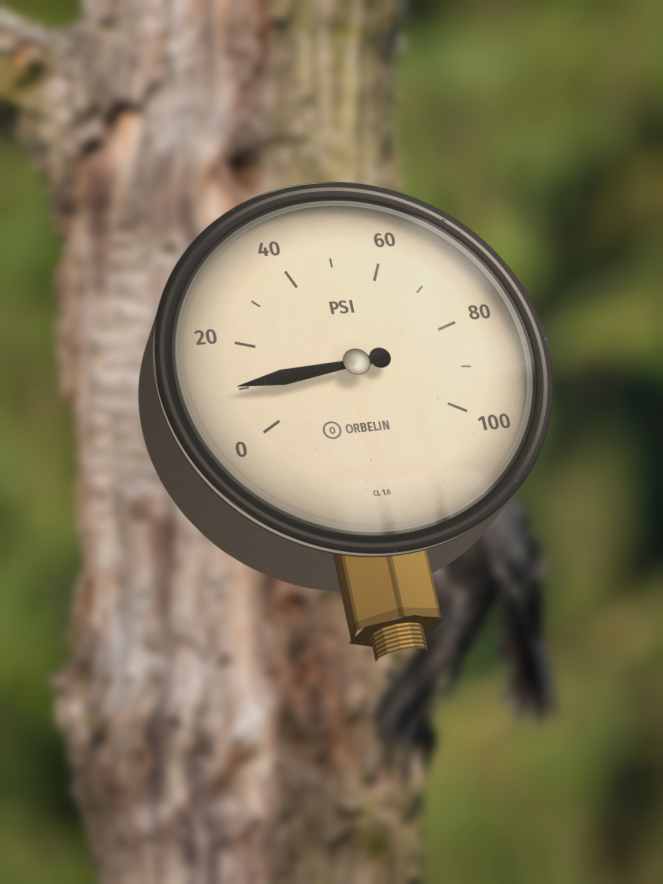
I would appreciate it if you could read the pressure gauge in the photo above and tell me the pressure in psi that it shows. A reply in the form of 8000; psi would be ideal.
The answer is 10; psi
